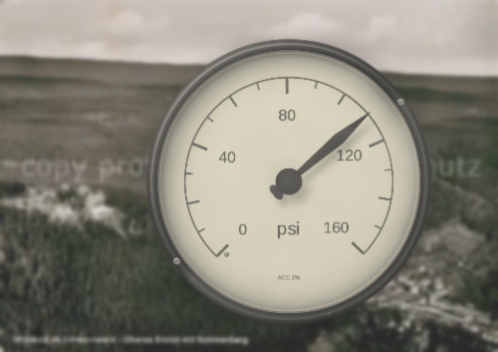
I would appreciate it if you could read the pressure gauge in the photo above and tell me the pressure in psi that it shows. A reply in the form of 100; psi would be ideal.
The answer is 110; psi
